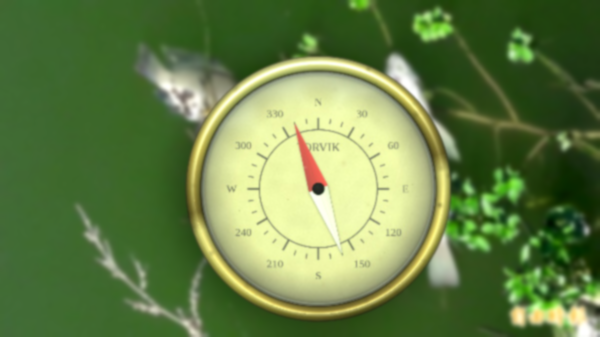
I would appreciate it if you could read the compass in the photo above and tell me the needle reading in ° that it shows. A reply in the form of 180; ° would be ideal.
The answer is 340; °
